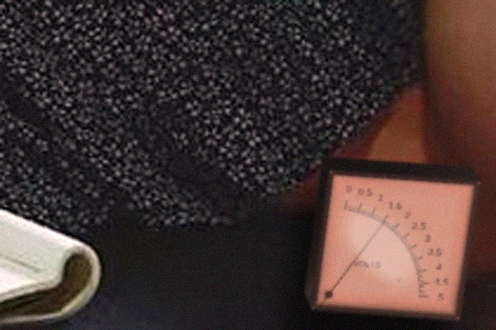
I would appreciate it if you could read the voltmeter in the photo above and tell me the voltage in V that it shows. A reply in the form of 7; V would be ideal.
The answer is 1.5; V
